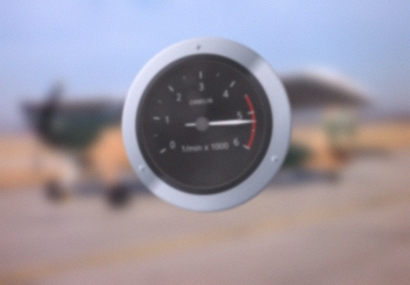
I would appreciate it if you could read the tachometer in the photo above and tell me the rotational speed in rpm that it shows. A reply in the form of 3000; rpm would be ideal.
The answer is 5250; rpm
